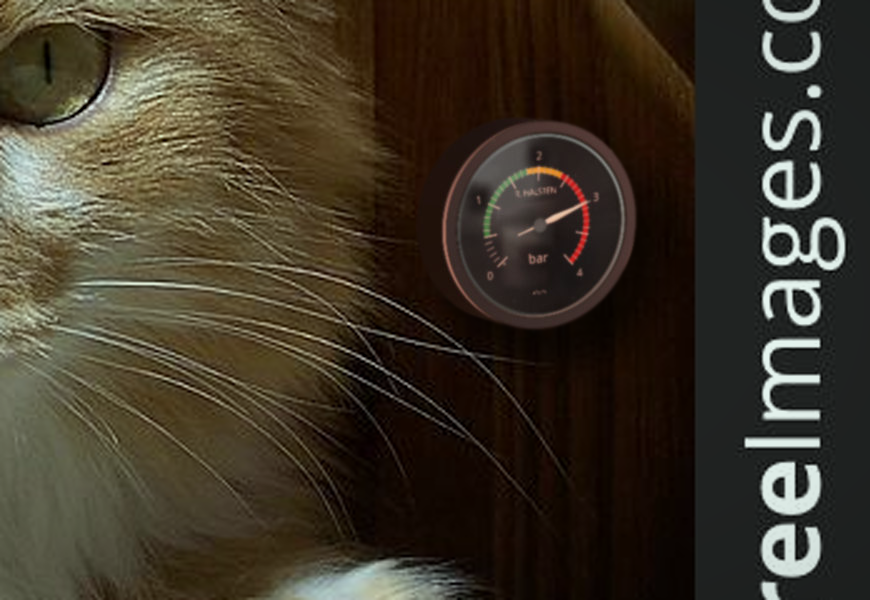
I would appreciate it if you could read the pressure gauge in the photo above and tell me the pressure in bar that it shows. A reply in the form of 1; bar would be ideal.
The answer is 3; bar
